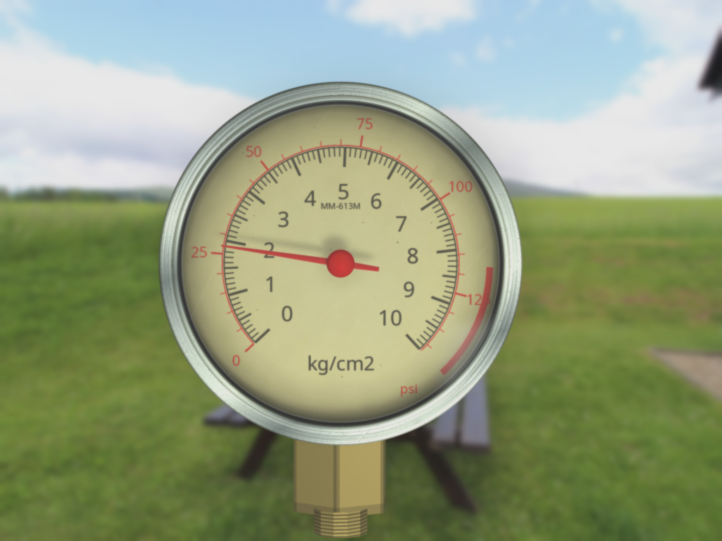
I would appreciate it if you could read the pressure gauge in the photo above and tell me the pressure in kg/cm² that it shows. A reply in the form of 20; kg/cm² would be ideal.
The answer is 1.9; kg/cm²
